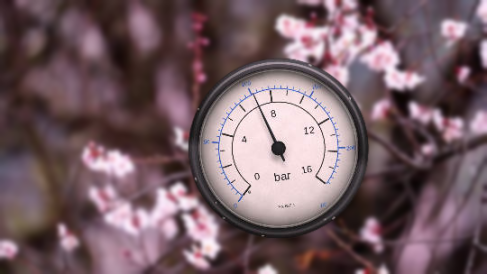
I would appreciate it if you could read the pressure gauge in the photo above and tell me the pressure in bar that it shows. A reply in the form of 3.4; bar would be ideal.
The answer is 7; bar
